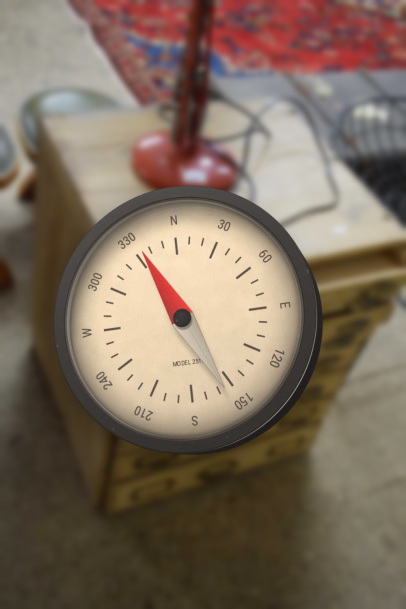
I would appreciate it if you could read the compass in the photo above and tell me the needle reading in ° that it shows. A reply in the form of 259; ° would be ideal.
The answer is 335; °
